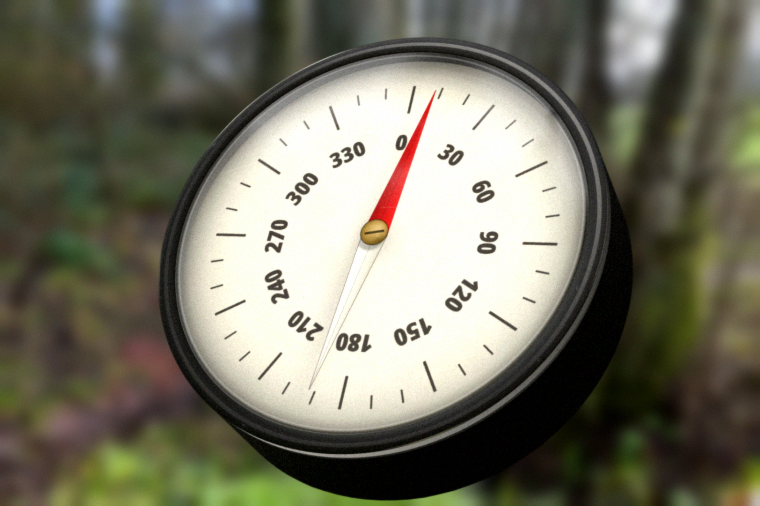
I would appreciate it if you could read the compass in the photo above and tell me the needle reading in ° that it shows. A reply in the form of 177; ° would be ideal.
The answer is 10; °
